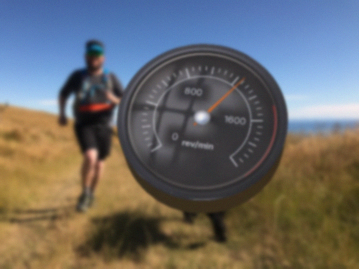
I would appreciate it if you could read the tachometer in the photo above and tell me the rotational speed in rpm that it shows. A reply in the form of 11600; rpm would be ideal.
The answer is 1250; rpm
